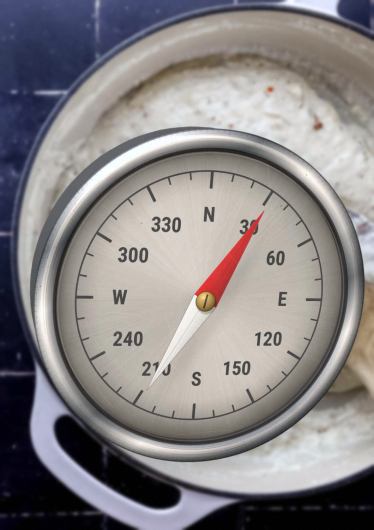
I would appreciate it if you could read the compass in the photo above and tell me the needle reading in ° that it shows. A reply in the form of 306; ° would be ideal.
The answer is 30; °
